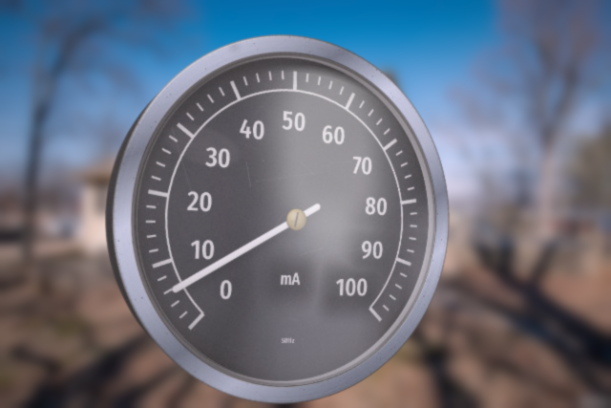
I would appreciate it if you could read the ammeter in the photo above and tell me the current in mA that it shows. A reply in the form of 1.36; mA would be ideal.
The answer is 6; mA
